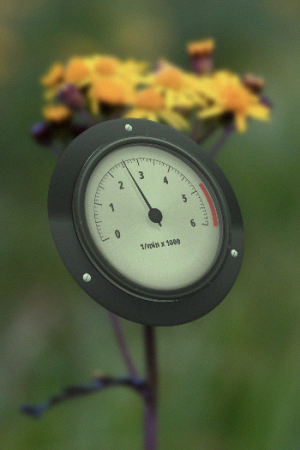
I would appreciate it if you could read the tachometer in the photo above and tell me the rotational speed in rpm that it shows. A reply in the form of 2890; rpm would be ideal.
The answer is 2500; rpm
